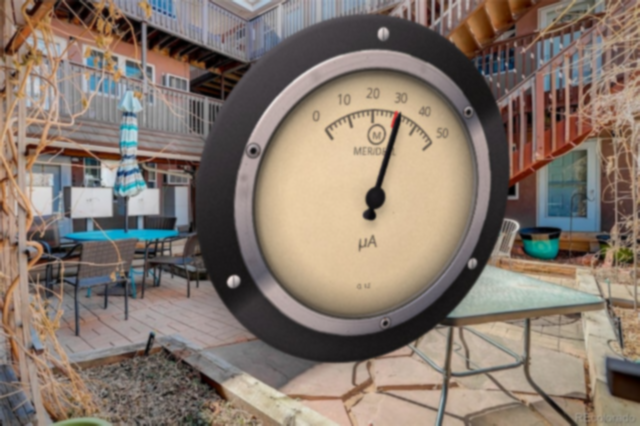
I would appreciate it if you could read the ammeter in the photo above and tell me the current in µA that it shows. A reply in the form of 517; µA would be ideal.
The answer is 30; µA
